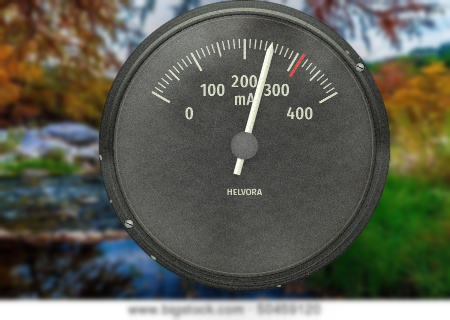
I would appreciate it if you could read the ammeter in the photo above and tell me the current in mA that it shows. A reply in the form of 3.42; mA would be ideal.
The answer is 250; mA
